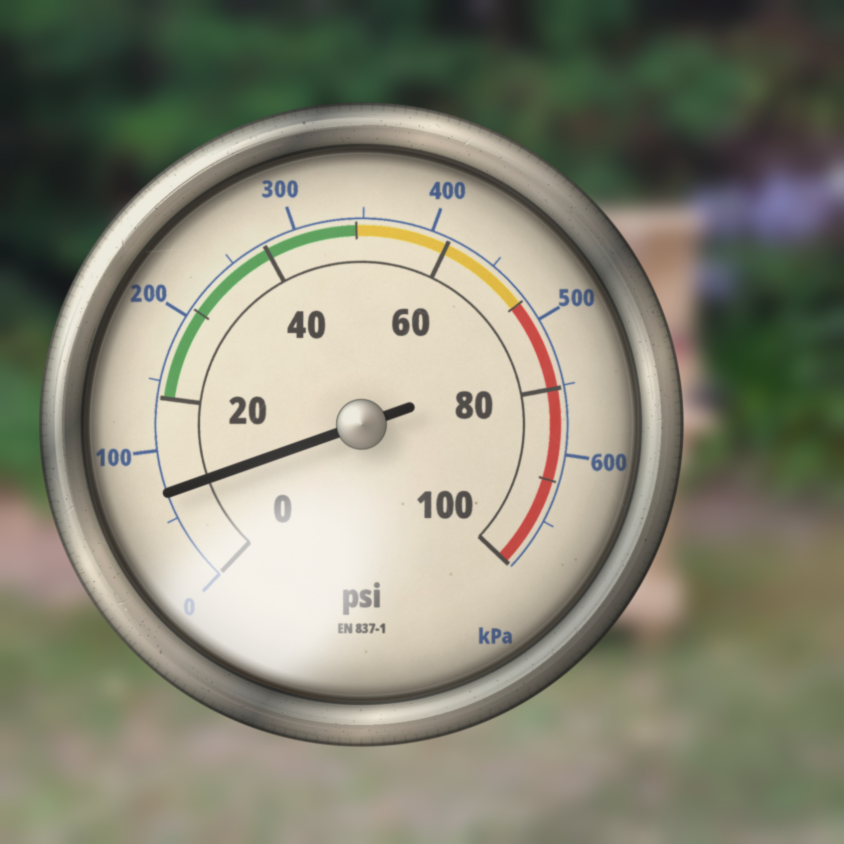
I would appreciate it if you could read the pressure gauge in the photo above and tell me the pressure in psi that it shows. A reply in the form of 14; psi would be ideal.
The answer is 10; psi
